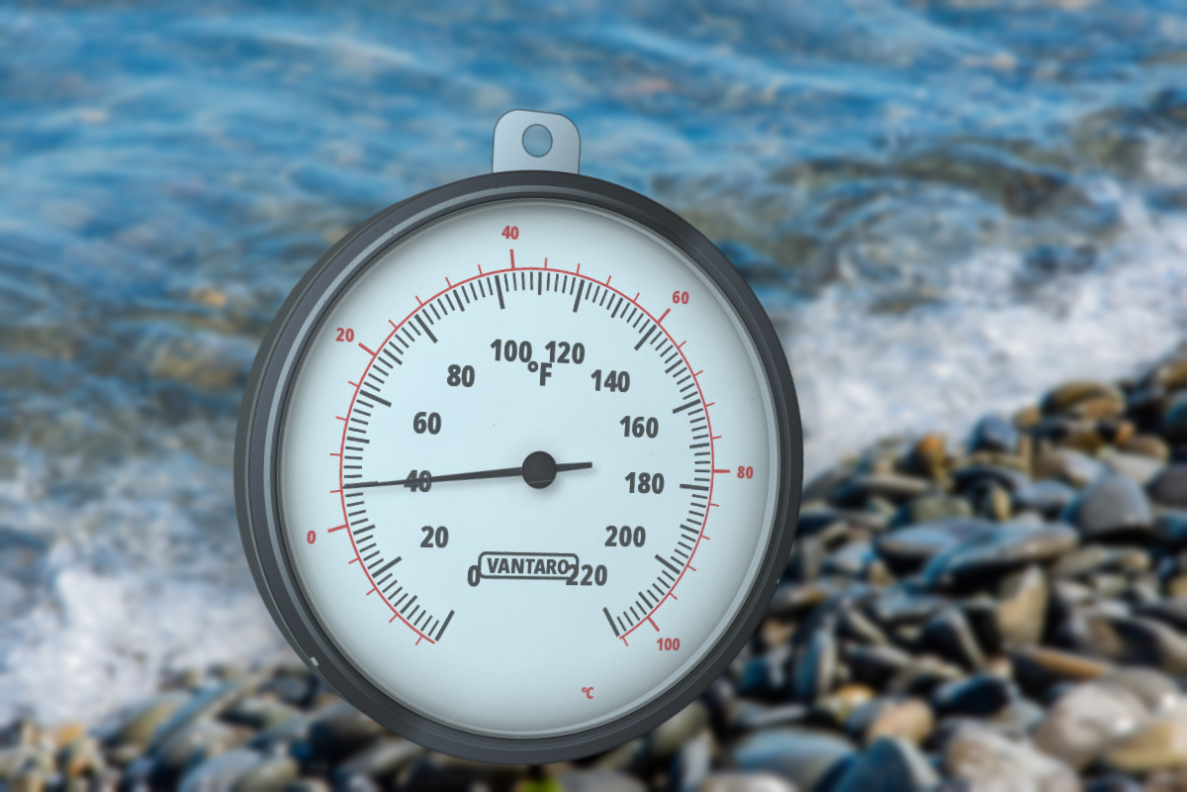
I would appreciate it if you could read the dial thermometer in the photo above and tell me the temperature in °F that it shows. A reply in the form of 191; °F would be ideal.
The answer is 40; °F
